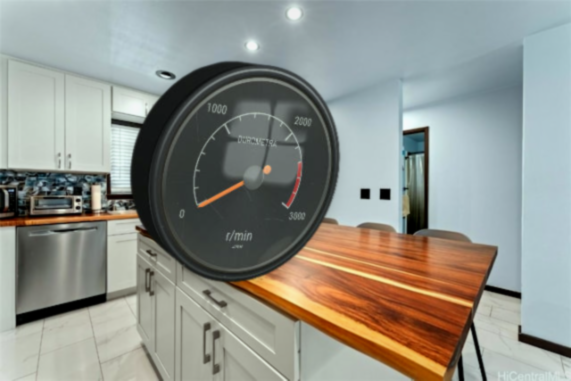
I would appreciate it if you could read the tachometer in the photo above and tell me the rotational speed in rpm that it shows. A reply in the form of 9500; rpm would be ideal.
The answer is 0; rpm
